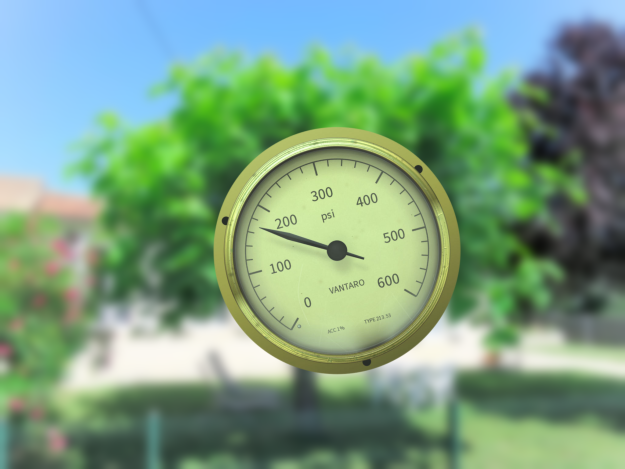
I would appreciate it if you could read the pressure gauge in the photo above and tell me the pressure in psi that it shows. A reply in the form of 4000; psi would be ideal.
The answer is 170; psi
